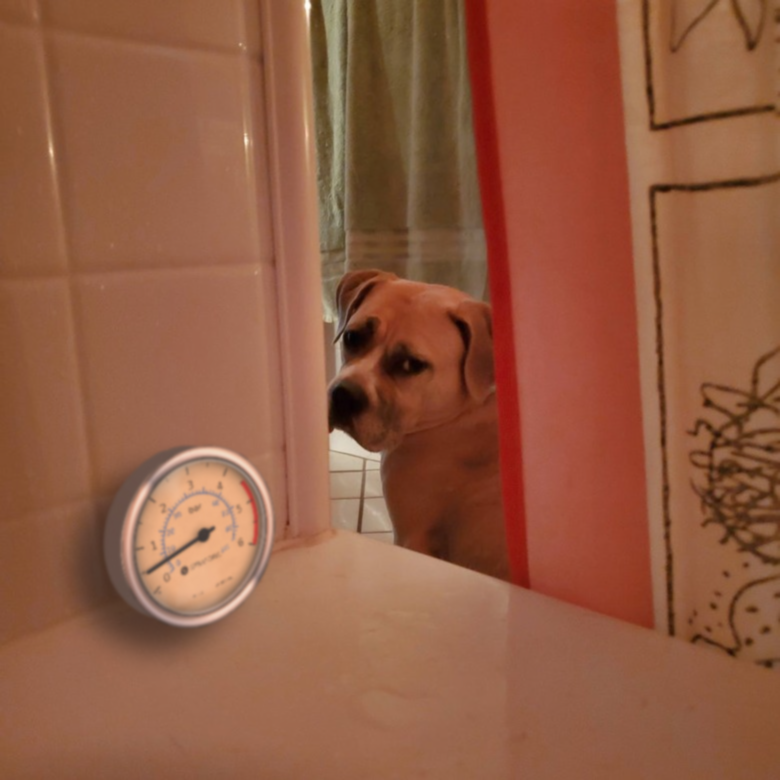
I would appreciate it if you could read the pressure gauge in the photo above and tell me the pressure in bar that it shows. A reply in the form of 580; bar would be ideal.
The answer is 0.5; bar
